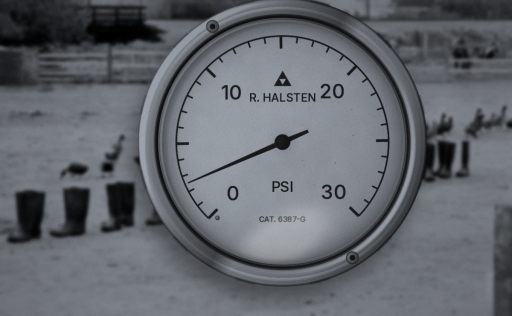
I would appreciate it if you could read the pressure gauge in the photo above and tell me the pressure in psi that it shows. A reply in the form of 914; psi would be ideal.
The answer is 2.5; psi
